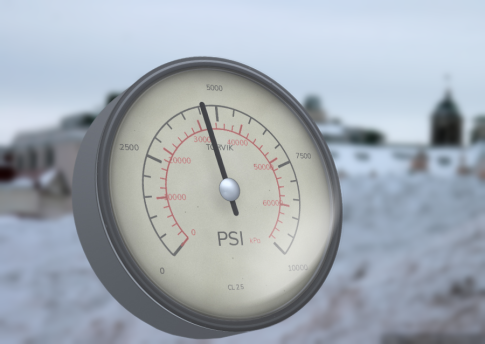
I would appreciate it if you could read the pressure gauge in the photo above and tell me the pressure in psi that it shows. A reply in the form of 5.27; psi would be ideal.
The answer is 4500; psi
